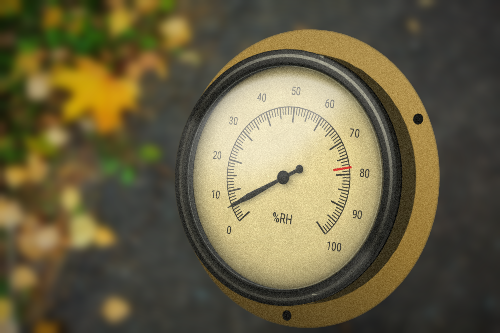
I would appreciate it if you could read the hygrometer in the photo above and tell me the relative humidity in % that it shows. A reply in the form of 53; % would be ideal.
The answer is 5; %
